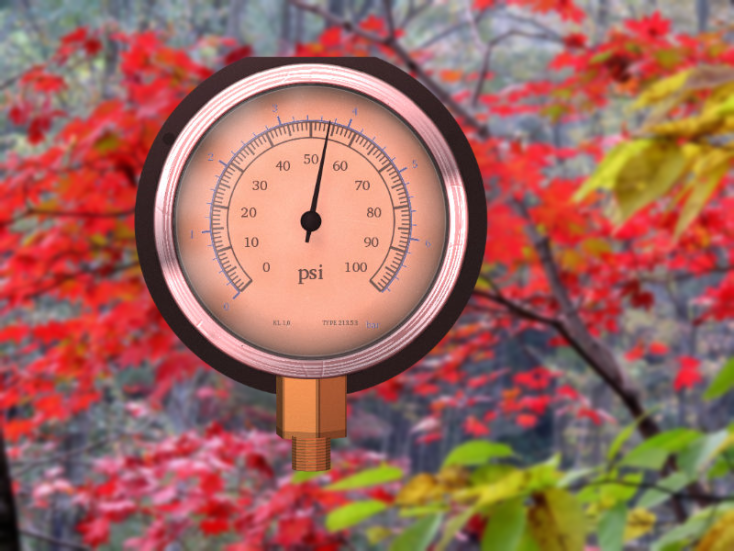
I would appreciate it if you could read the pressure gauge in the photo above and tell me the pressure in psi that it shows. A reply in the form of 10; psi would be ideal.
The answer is 54; psi
